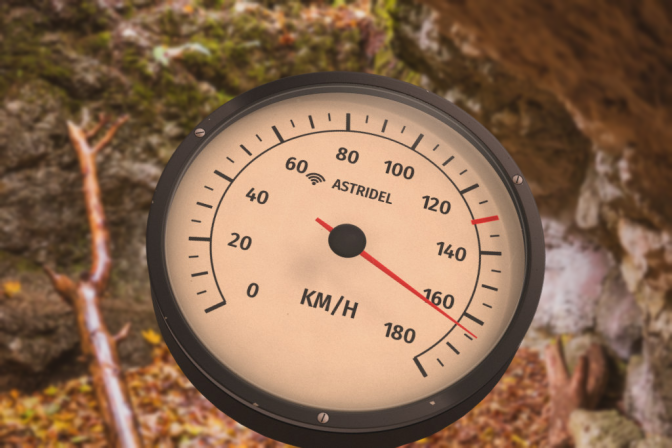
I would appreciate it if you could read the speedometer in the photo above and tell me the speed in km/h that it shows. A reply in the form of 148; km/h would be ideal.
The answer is 165; km/h
